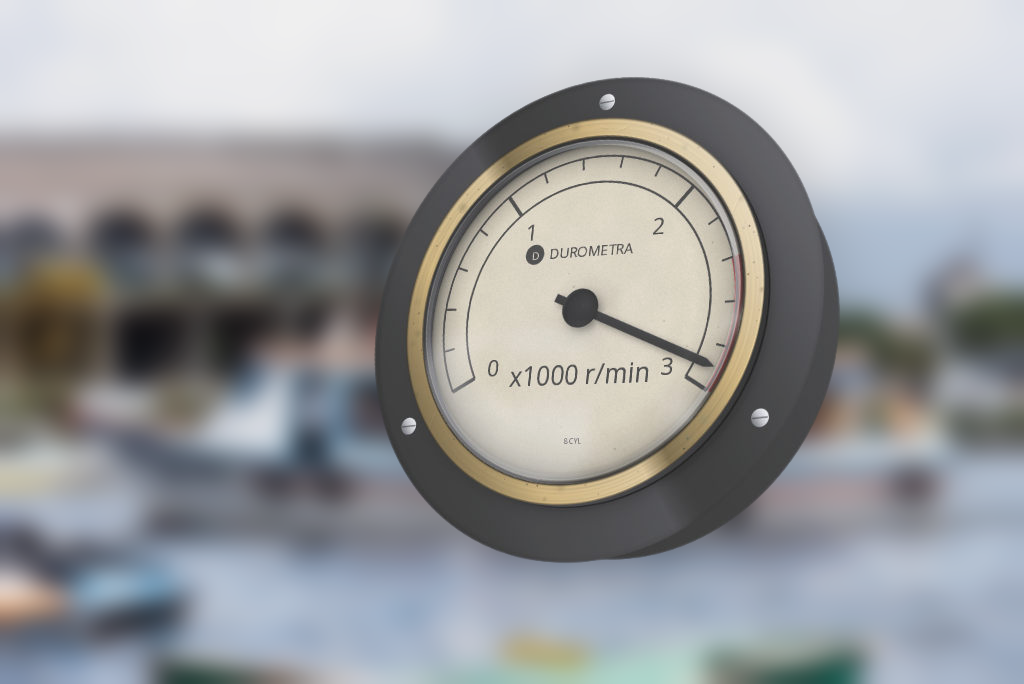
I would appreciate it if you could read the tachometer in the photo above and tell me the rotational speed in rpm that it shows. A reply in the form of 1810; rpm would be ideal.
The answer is 2900; rpm
